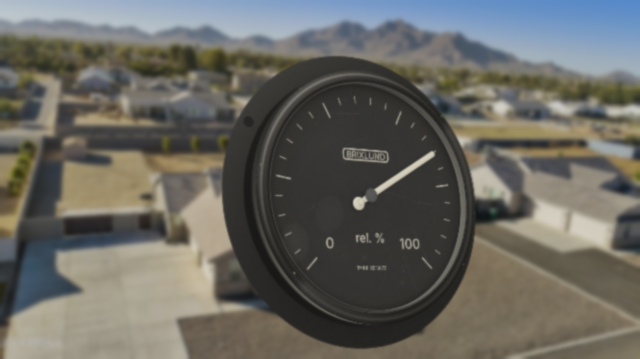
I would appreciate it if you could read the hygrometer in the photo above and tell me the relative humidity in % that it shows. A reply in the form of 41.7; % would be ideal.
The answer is 72; %
